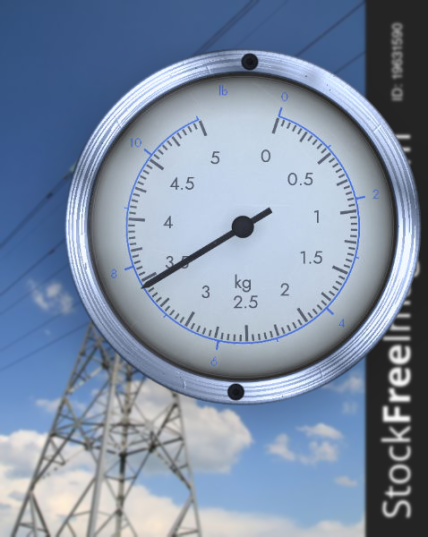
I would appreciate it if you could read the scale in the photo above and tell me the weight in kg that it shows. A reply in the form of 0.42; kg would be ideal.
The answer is 3.45; kg
